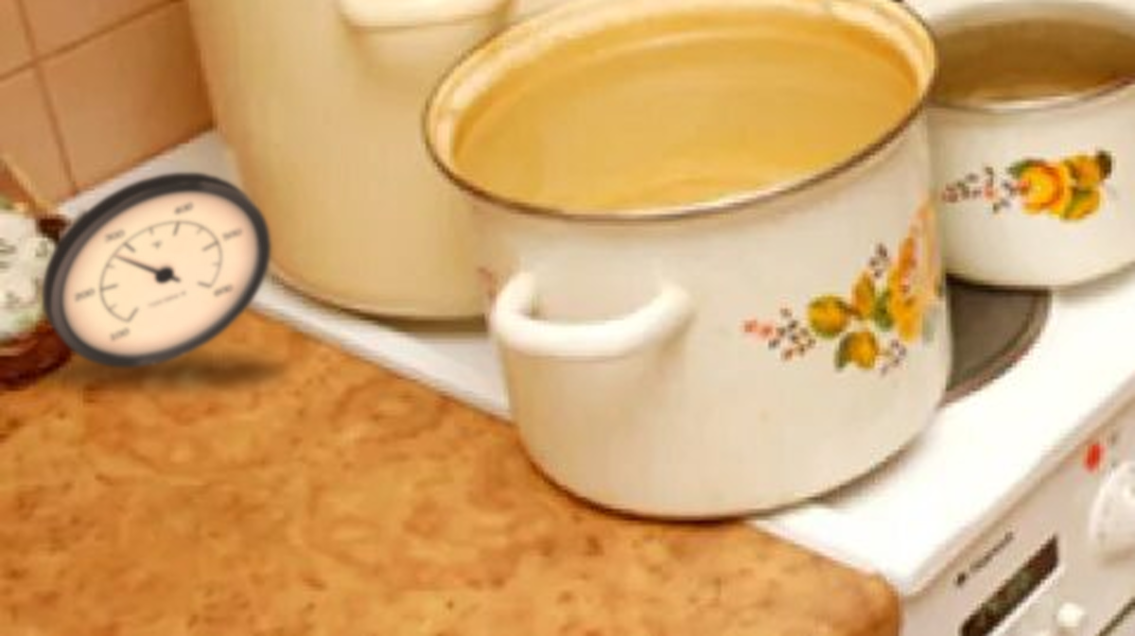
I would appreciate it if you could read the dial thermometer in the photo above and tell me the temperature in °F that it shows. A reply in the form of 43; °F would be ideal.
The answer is 275; °F
